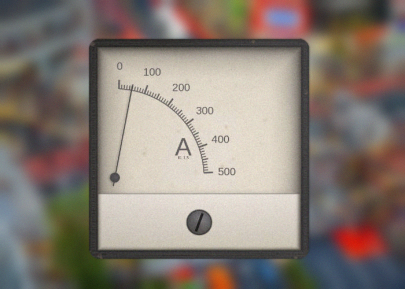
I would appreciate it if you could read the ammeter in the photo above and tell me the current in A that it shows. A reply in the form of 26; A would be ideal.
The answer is 50; A
